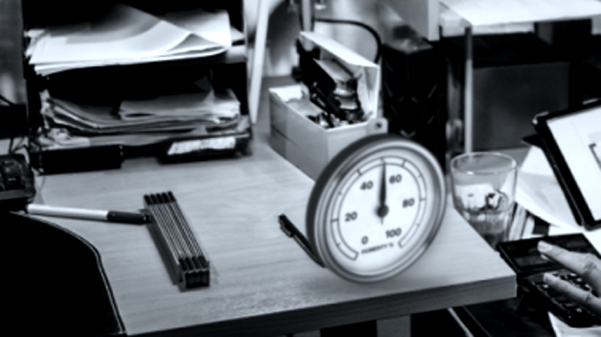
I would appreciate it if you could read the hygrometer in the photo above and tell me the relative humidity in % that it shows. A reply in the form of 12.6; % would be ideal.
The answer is 50; %
